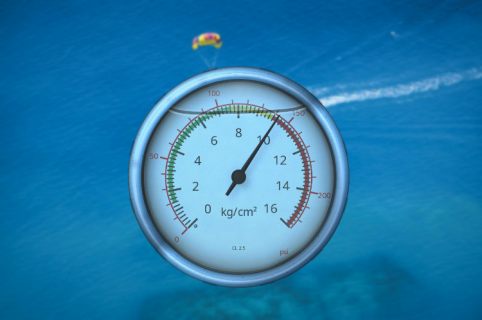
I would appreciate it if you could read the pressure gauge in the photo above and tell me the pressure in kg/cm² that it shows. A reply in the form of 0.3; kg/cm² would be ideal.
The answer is 10; kg/cm²
